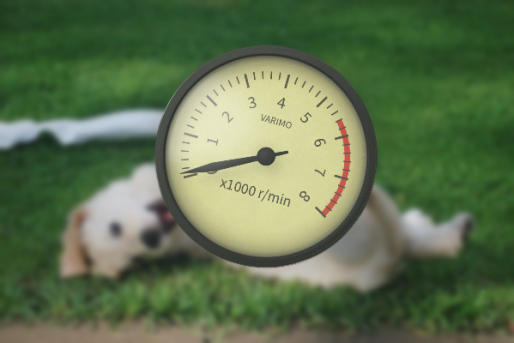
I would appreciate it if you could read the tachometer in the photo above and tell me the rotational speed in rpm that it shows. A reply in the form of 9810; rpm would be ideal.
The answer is 100; rpm
